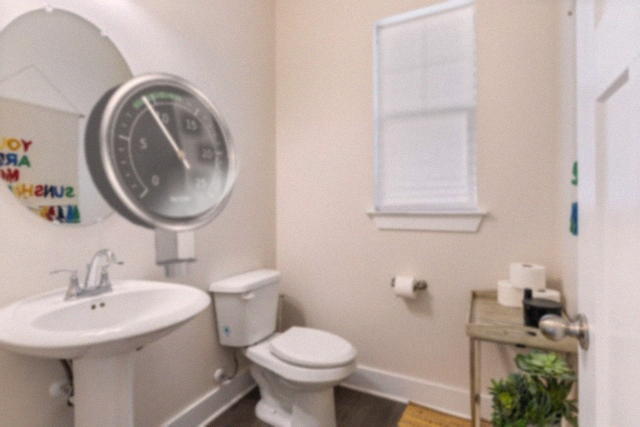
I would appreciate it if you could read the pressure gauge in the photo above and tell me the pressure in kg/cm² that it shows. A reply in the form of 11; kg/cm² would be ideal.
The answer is 9; kg/cm²
